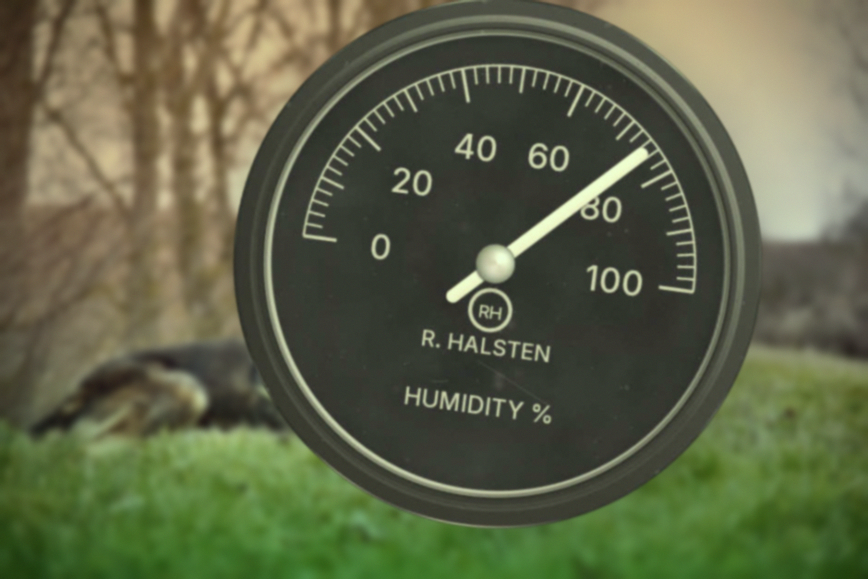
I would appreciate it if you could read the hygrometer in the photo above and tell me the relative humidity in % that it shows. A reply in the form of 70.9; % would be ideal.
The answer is 75; %
